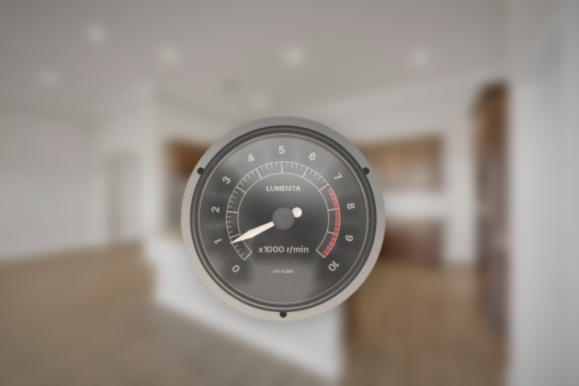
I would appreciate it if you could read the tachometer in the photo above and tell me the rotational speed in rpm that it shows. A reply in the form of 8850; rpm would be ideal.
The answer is 800; rpm
